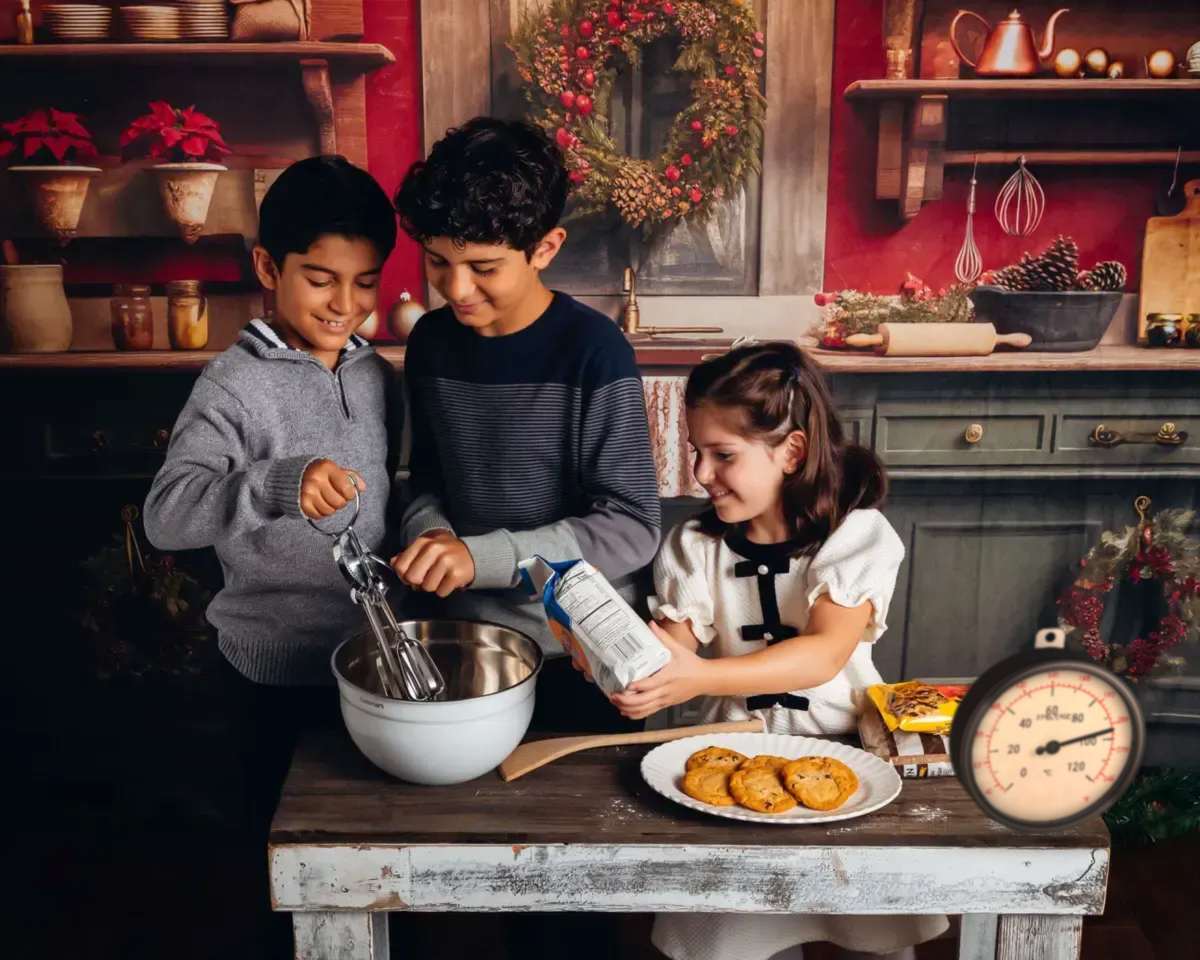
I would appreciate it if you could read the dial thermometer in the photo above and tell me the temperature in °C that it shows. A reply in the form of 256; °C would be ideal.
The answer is 95; °C
